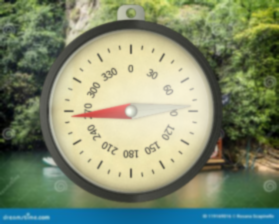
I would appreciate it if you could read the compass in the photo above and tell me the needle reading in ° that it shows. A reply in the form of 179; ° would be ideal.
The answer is 265; °
